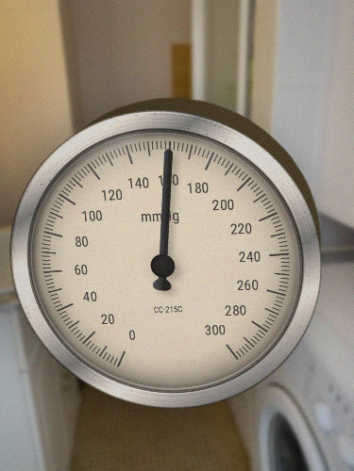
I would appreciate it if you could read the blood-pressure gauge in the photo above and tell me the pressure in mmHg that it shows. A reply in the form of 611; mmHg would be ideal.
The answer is 160; mmHg
